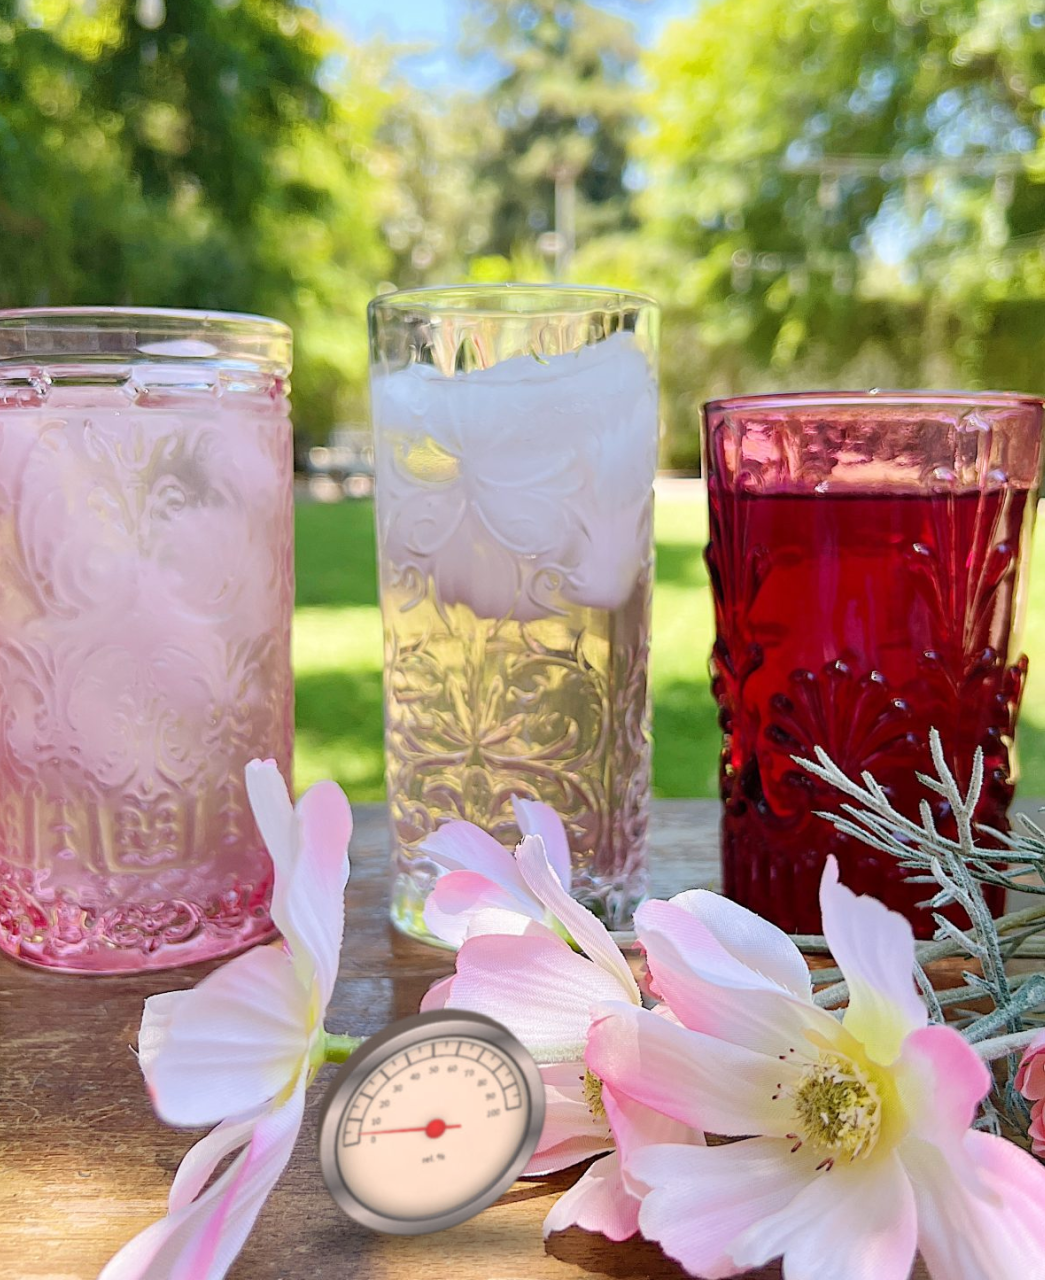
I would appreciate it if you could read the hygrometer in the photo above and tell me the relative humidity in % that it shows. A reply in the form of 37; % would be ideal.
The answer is 5; %
